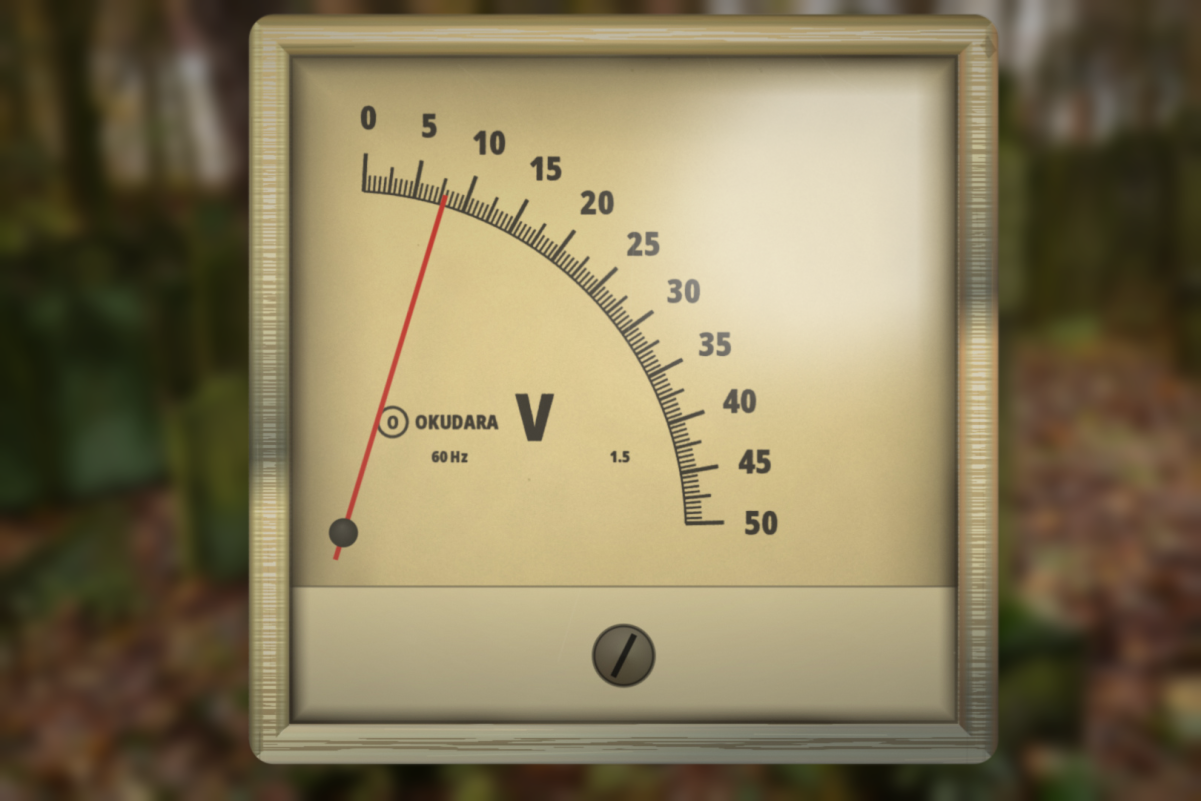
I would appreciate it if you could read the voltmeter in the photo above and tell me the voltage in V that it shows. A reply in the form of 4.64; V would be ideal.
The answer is 8; V
